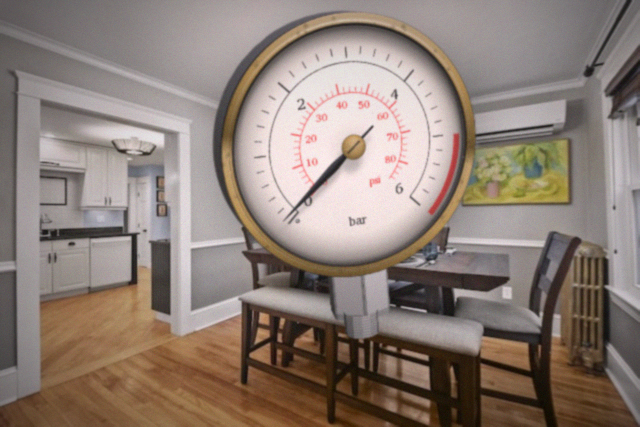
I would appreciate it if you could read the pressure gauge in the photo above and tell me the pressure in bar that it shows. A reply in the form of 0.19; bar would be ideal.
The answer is 0.1; bar
